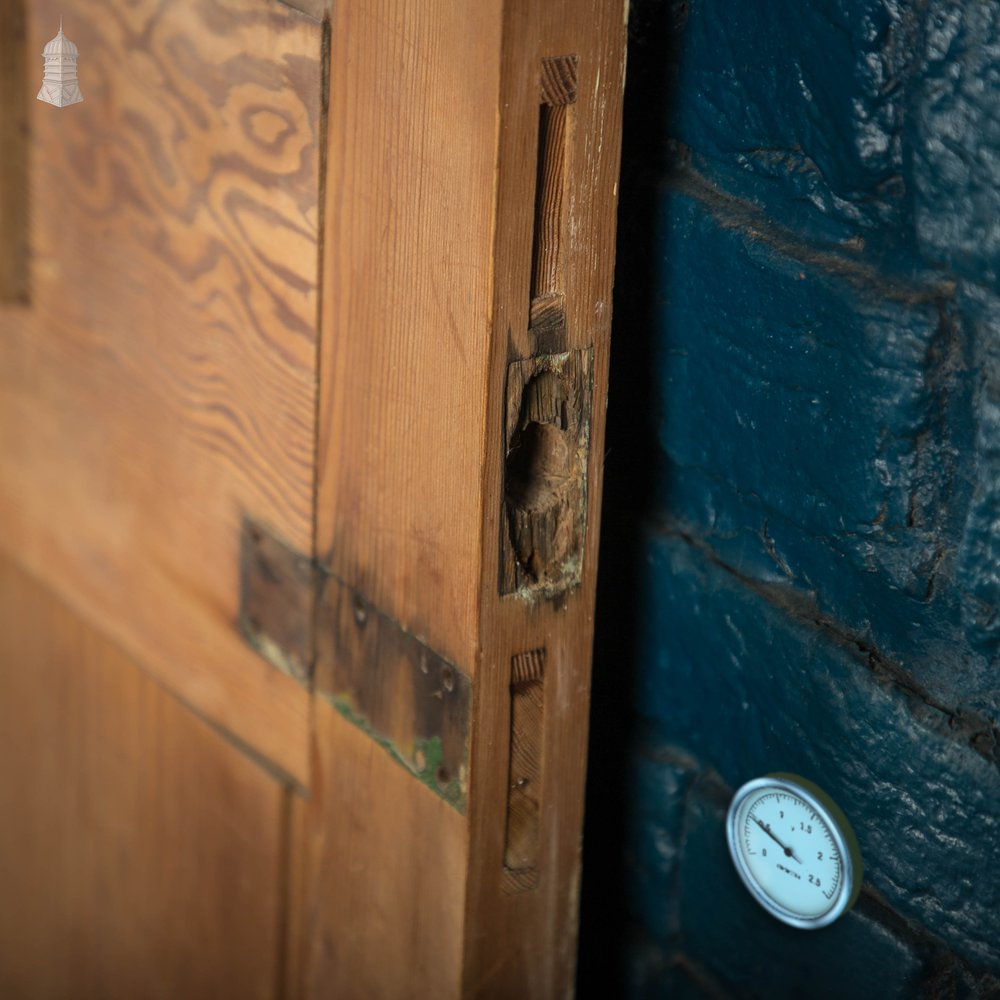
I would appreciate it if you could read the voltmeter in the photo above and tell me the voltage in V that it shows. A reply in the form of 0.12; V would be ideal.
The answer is 0.5; V
